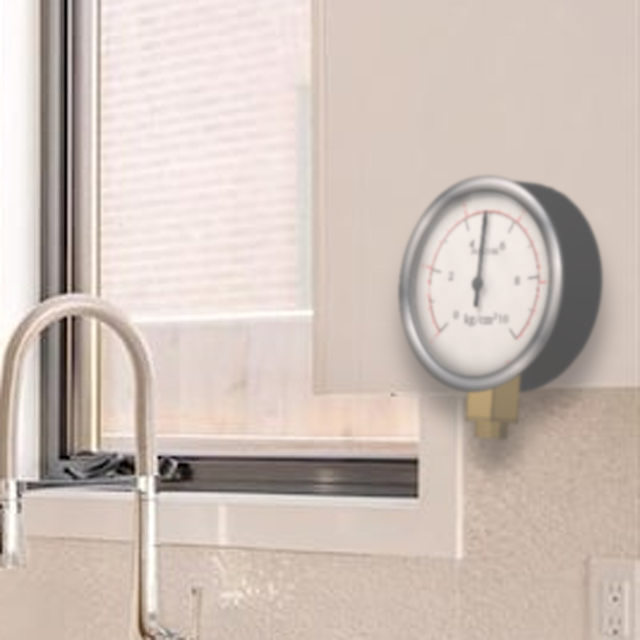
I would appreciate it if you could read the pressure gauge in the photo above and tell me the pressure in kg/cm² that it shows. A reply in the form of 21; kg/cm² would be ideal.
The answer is 5; kg/cm²
